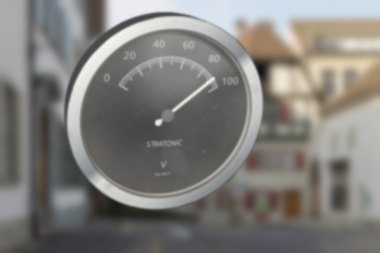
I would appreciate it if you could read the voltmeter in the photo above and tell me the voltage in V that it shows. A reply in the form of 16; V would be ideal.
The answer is 90; V
